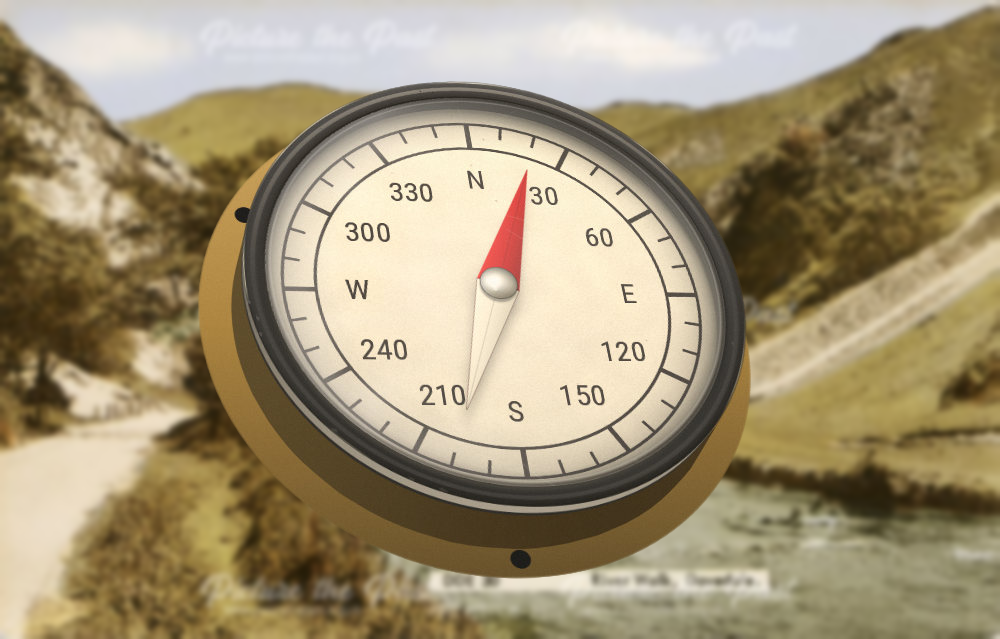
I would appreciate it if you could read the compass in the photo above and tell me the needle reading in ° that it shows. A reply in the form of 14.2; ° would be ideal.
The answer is 20; °
